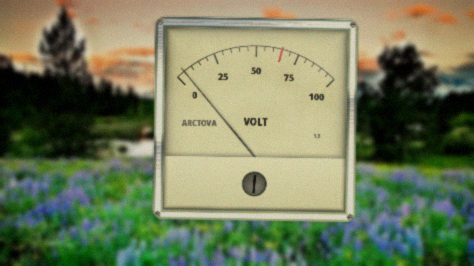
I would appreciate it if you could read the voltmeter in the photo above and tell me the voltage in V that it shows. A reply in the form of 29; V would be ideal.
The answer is 5; V
